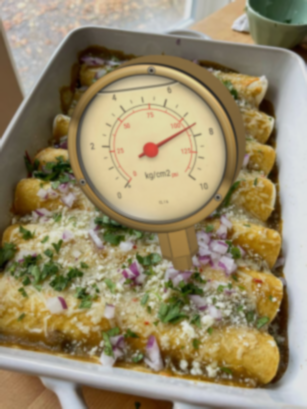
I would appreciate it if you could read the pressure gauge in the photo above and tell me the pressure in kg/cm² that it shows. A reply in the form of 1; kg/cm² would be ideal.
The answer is 7.5; kg/cm²
